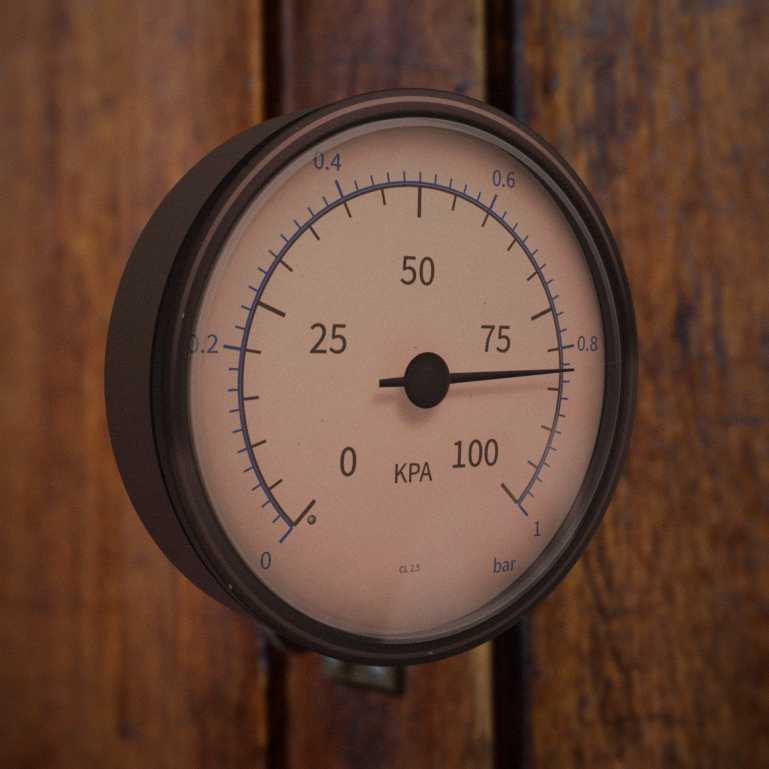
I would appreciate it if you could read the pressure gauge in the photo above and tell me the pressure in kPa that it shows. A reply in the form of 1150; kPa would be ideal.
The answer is 82.5; kPa
